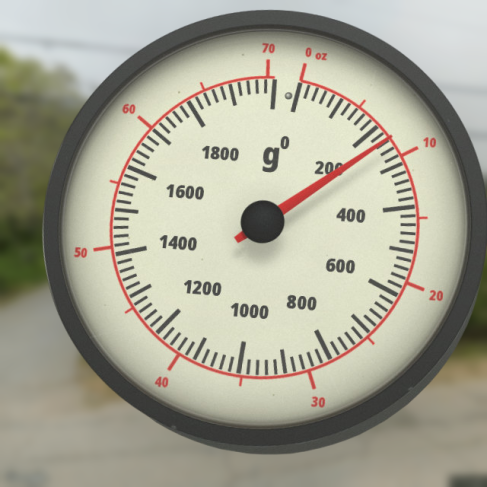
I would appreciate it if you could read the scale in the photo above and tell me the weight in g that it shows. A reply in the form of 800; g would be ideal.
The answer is 240; g
